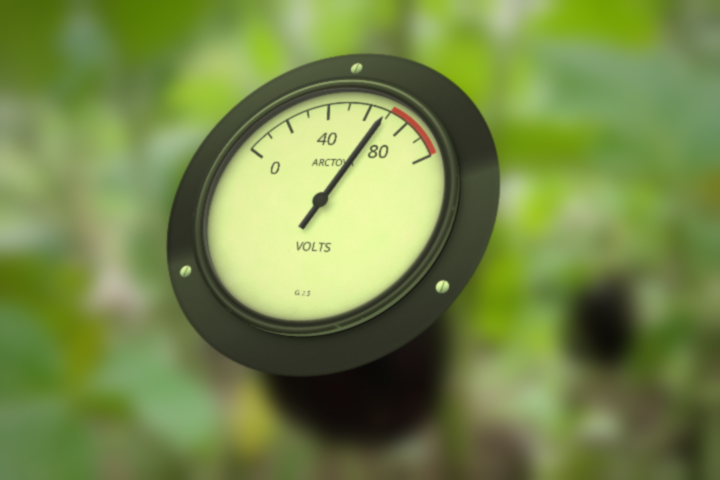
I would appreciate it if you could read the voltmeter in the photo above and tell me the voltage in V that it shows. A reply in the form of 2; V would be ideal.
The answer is 70; V
